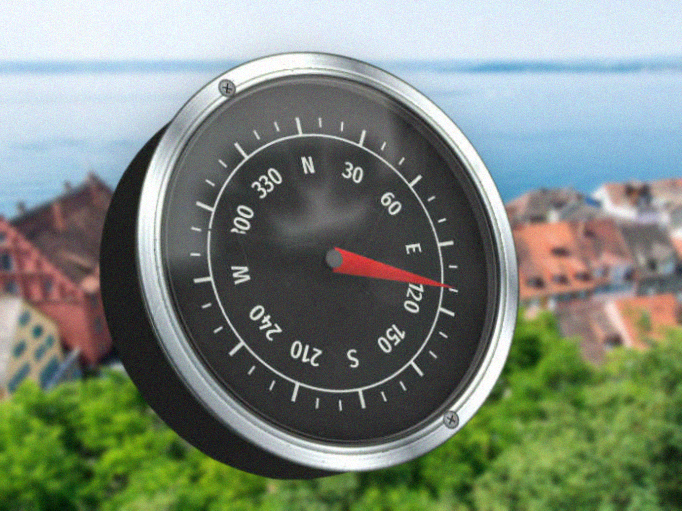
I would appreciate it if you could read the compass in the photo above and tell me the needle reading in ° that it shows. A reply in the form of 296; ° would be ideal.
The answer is 110; °
